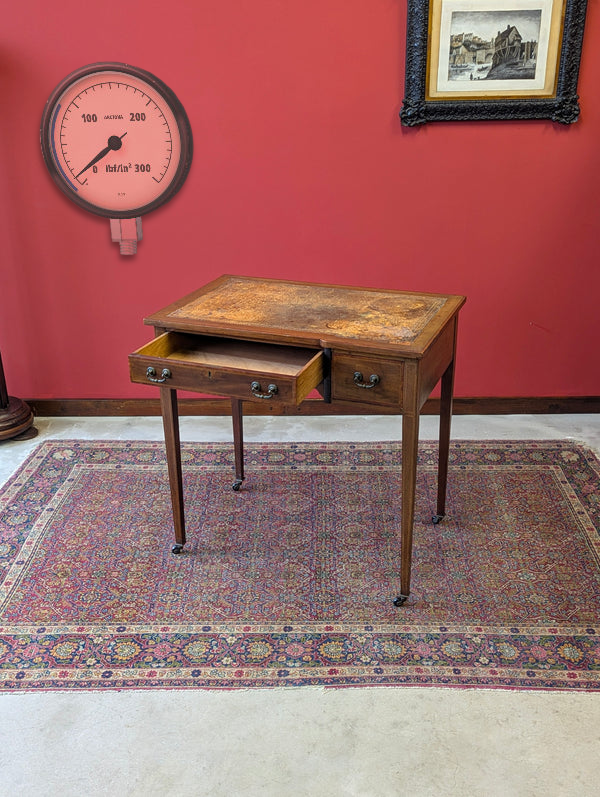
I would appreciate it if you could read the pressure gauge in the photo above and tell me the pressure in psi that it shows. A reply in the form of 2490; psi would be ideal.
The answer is 10; psi
